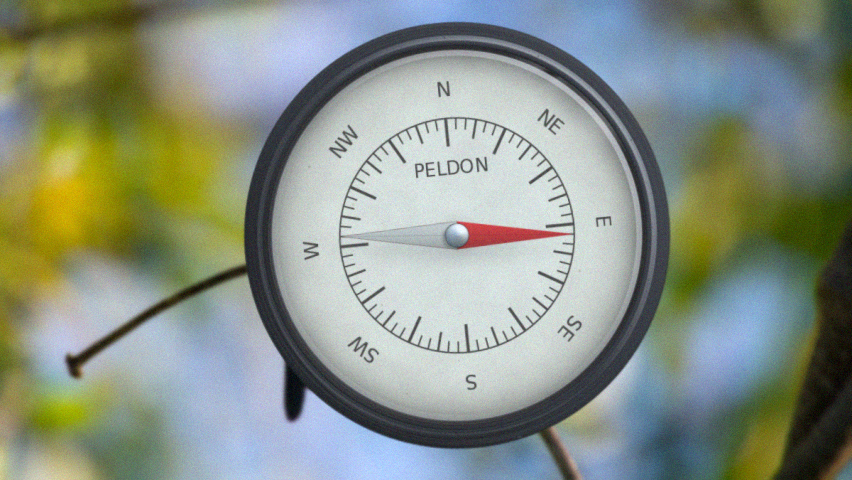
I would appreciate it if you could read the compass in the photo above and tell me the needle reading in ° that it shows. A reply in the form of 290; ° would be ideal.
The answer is 95; °
